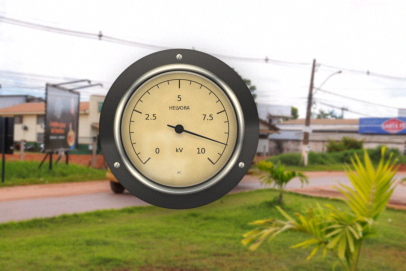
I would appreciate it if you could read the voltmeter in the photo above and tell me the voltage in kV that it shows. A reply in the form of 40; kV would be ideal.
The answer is 9; kV
